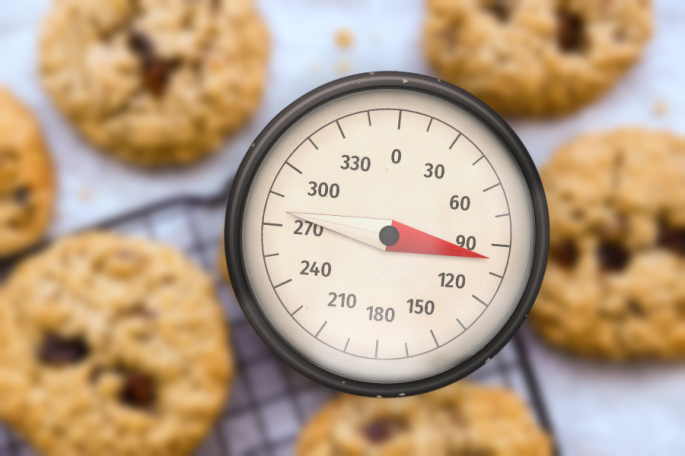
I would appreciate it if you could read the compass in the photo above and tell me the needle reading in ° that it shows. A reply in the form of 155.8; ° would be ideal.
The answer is 97.5; °
